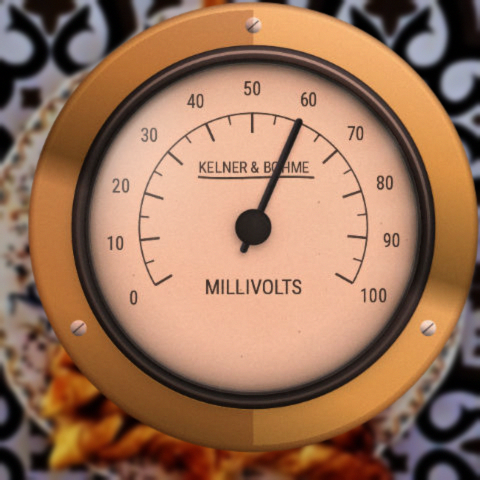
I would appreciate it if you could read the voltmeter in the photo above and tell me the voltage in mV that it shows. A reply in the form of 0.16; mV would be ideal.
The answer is 60; mV
